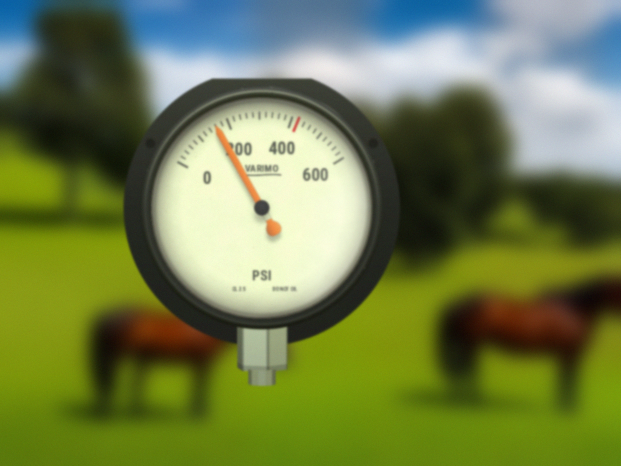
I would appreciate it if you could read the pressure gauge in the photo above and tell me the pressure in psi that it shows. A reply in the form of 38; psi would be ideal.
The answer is 160; psi
